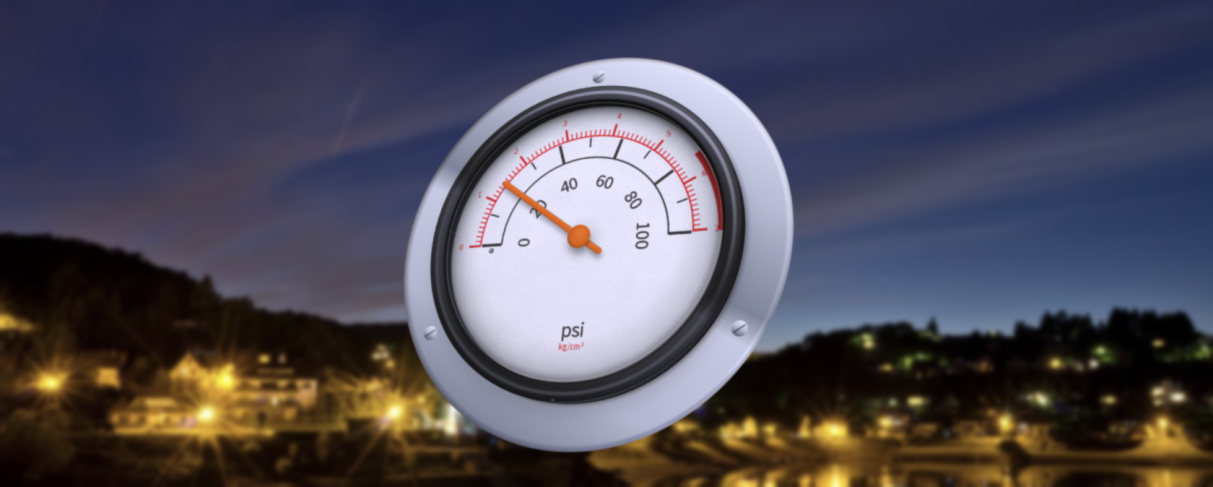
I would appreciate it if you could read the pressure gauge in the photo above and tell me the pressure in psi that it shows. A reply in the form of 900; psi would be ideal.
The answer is 20; psi
